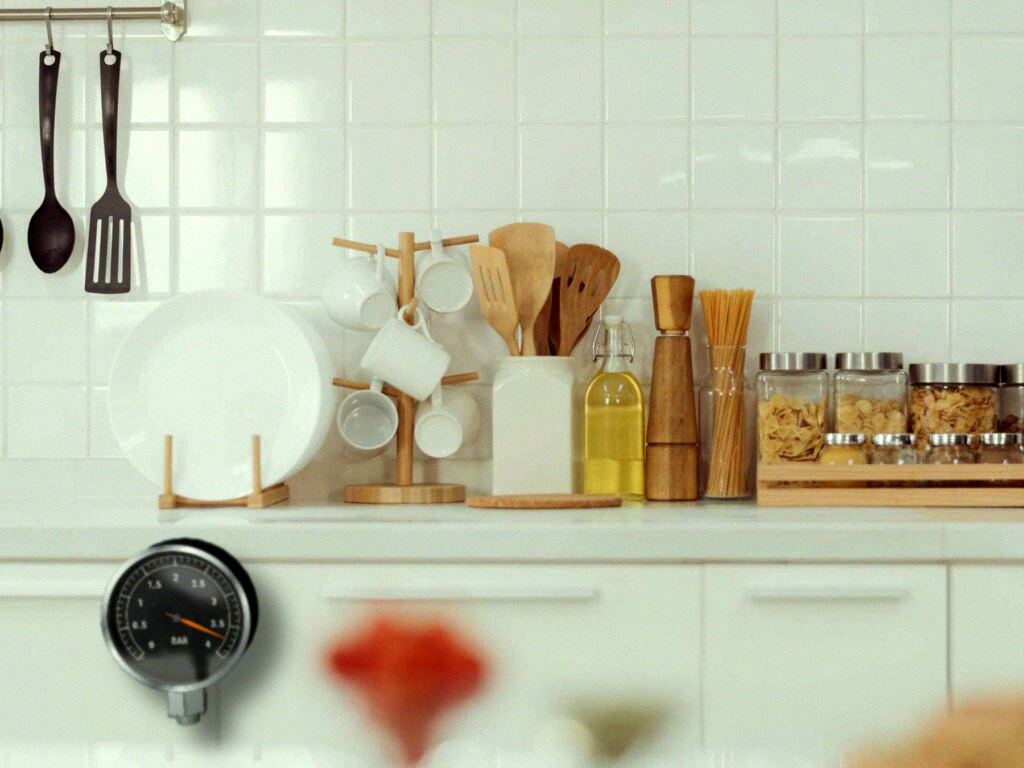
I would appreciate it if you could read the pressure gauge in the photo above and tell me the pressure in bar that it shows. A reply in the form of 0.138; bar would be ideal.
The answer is 3.7; bar
